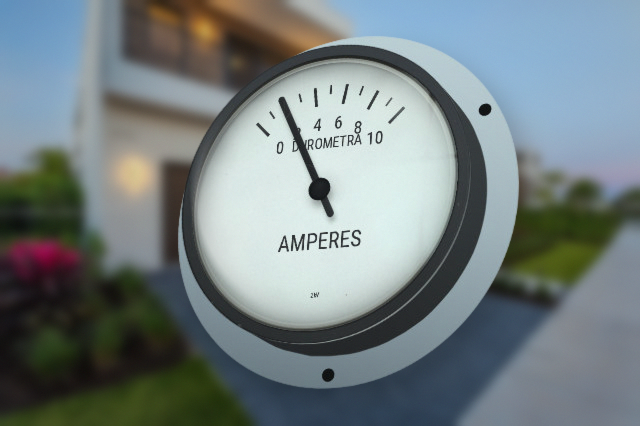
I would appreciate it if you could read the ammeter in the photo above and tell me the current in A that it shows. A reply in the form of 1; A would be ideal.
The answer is 2; A
